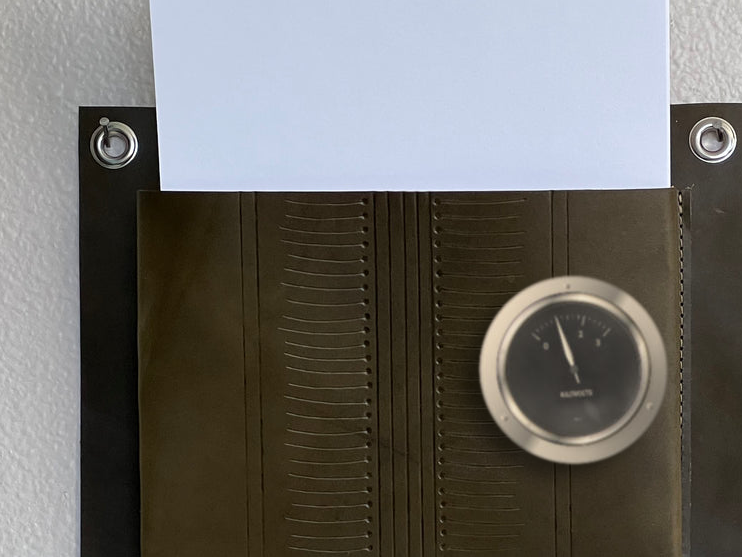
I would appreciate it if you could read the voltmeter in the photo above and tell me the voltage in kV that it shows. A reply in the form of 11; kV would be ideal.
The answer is 1; kV
